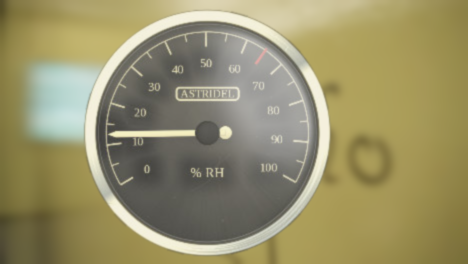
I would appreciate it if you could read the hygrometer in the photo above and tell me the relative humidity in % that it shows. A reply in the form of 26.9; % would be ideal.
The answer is 12.5; %
